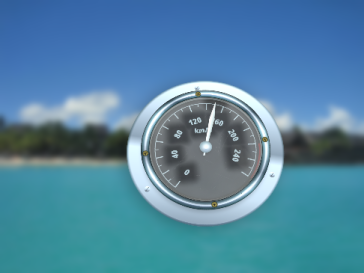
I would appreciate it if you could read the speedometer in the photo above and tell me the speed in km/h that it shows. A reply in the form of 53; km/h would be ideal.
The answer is 150; km/h
